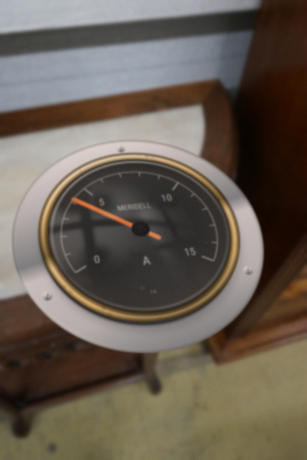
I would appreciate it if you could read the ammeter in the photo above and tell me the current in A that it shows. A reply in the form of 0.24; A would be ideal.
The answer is 4; A
